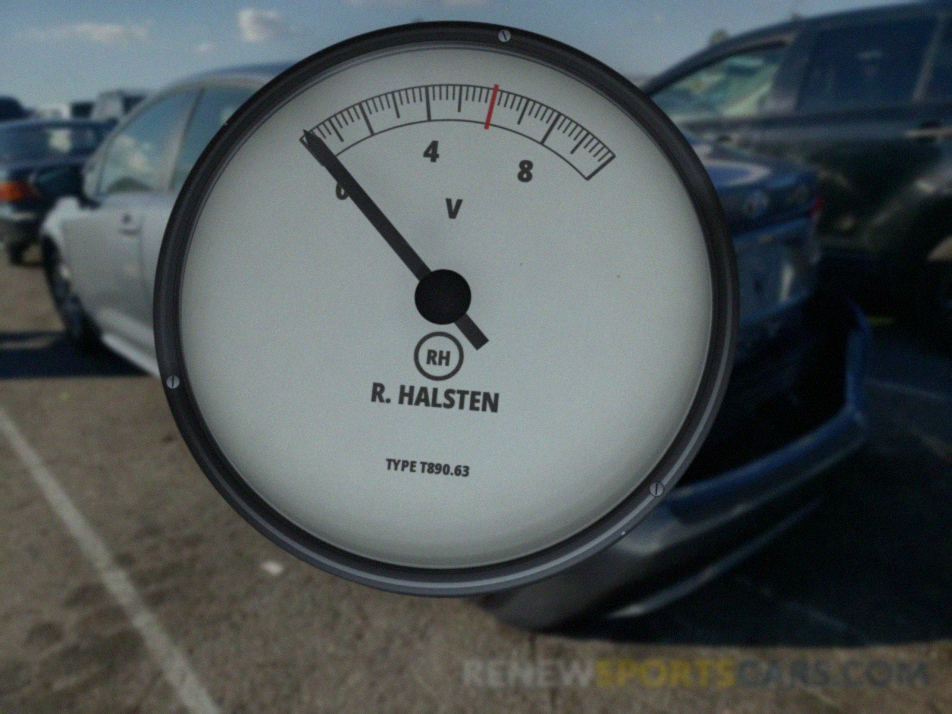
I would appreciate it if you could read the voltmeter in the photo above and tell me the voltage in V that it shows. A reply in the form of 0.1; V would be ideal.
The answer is 0.2; V
